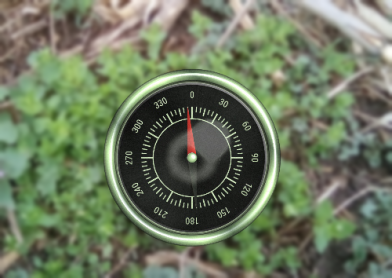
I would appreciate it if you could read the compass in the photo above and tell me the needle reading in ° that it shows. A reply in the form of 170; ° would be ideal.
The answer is 355; °
